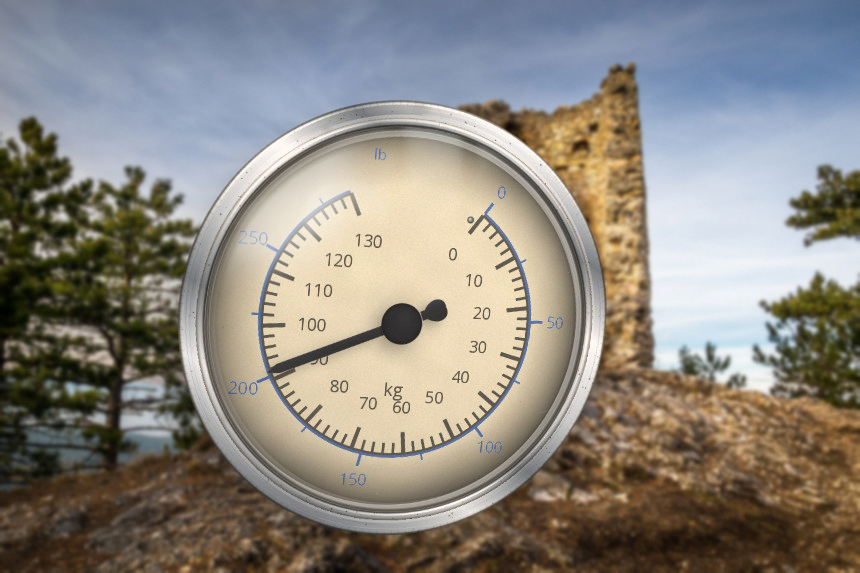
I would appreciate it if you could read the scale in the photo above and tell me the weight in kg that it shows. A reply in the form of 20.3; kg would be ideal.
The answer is 92; kg
